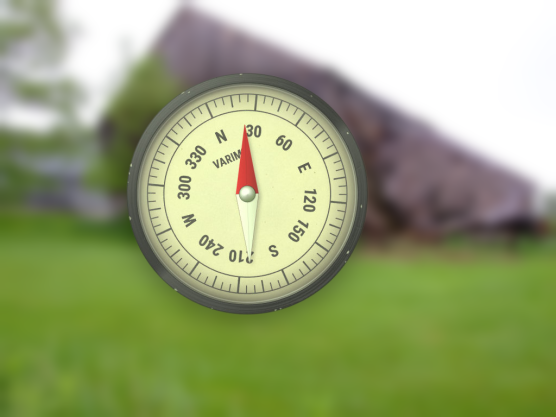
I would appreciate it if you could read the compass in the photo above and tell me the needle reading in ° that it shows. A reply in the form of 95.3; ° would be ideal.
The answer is 22.5; °
